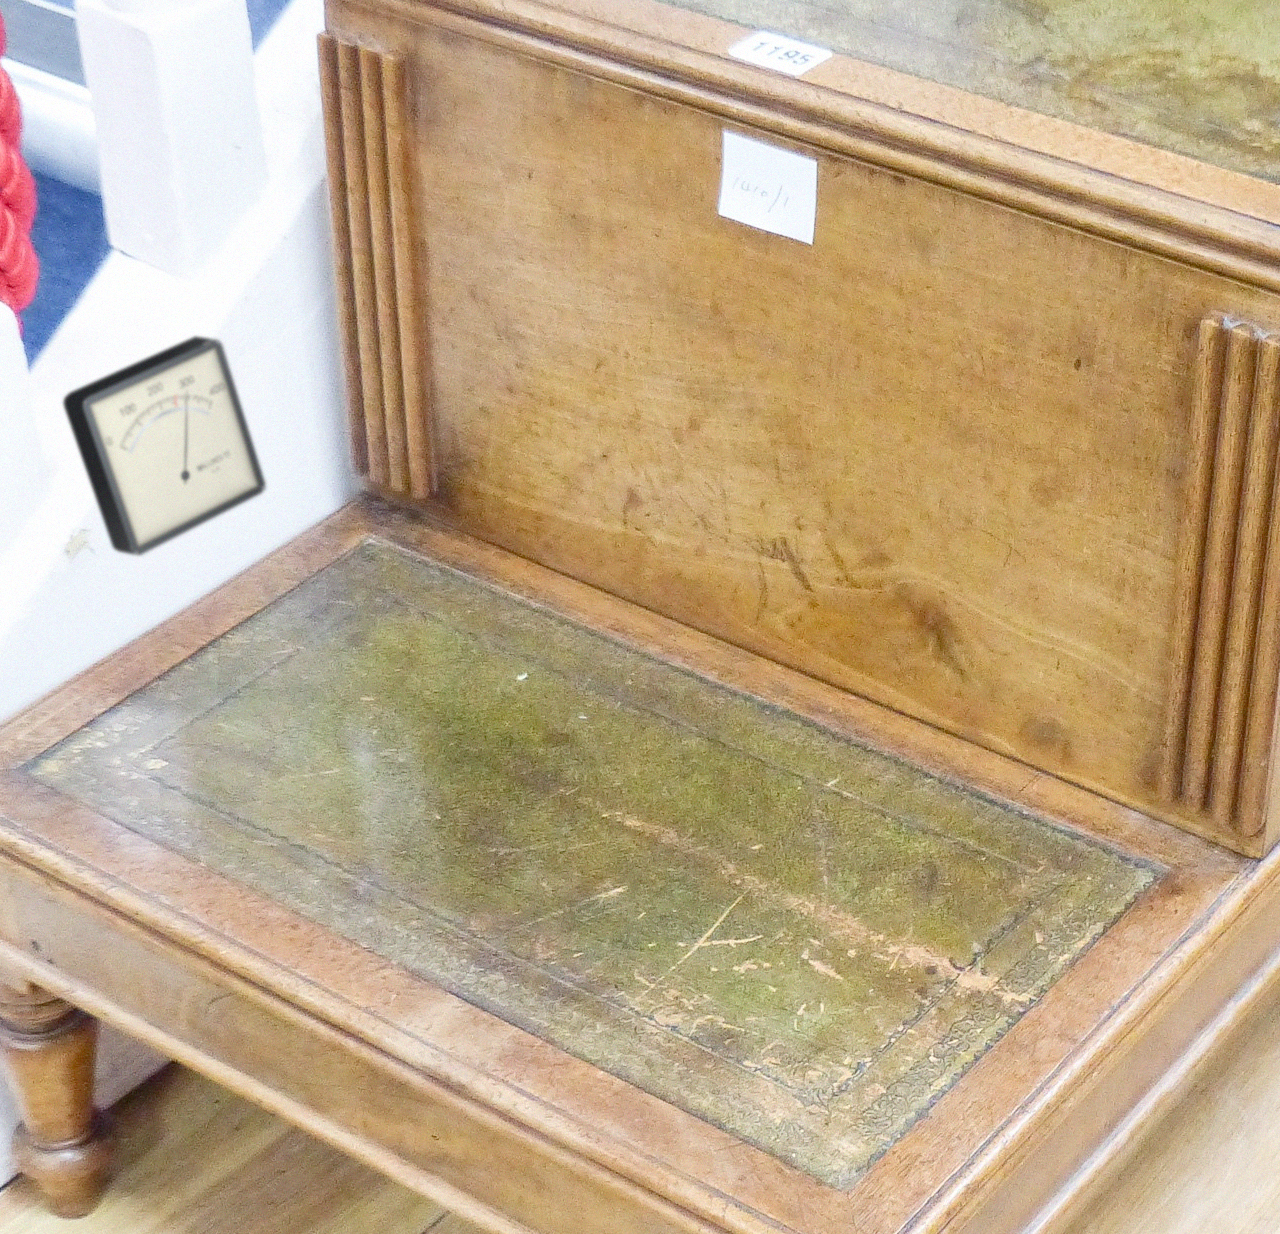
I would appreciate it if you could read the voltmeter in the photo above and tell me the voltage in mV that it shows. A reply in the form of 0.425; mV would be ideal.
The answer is 300; mV
